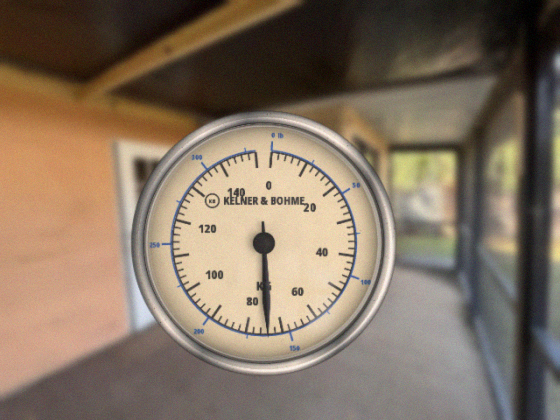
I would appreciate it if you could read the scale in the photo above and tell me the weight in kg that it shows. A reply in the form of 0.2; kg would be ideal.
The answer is 74; kg
